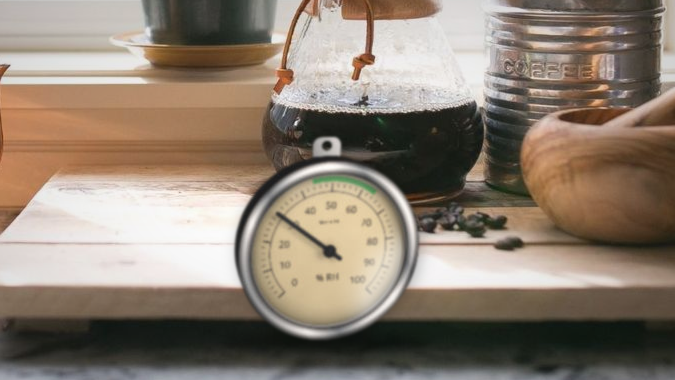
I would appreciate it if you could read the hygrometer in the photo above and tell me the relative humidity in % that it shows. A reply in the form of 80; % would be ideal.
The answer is 30; %
